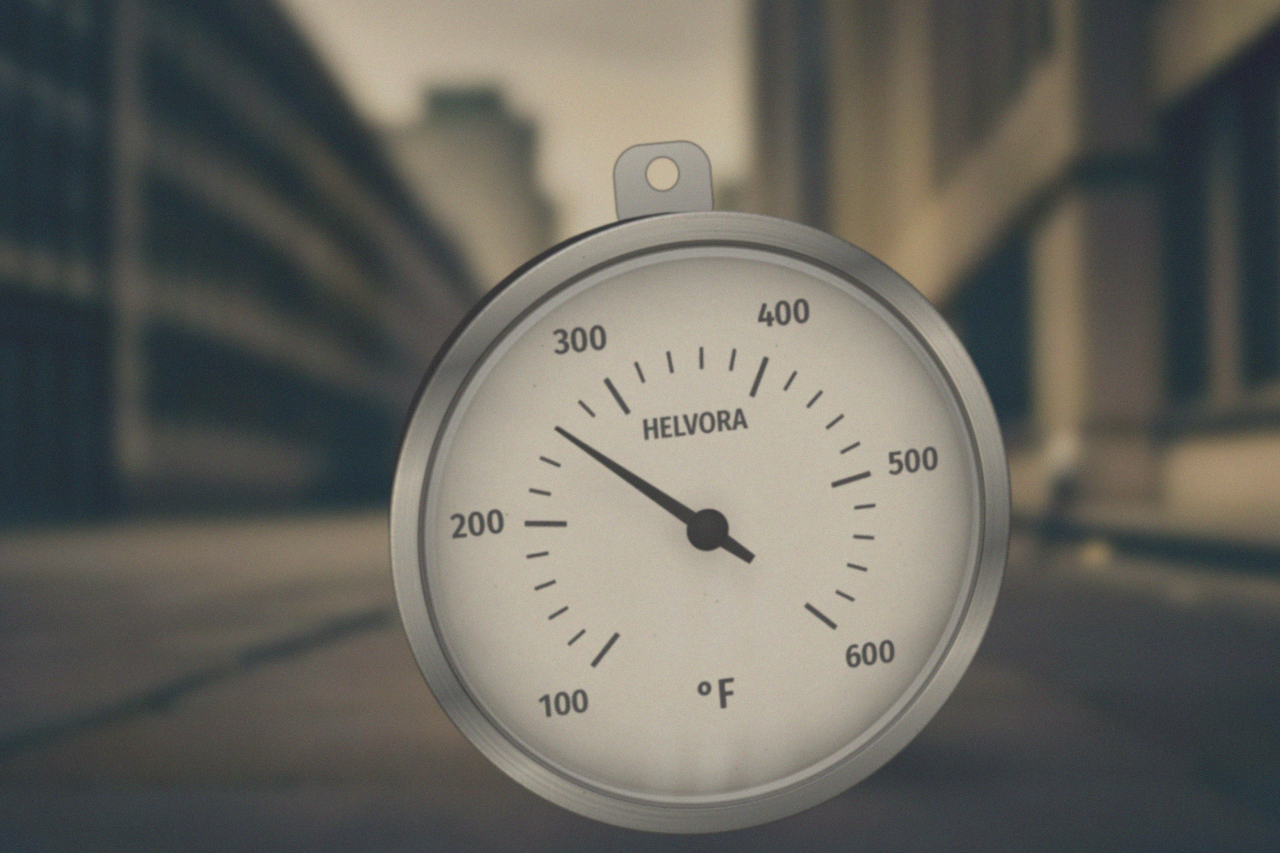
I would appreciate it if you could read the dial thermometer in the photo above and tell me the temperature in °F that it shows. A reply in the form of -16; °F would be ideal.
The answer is 260; °F
